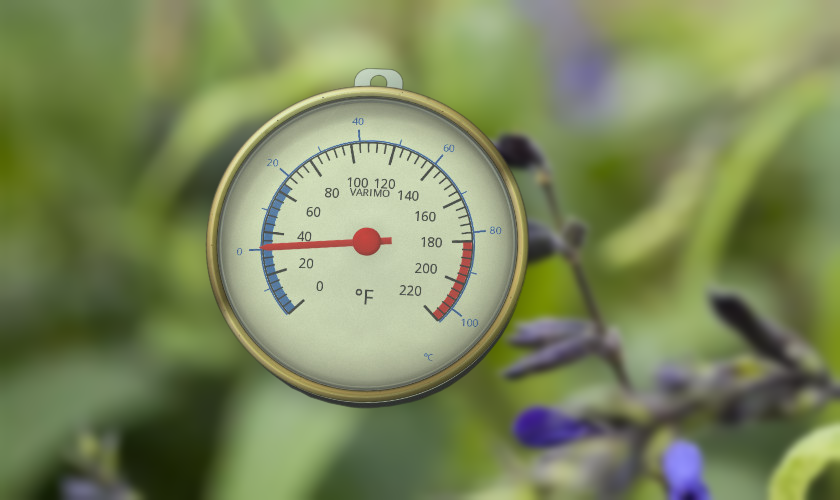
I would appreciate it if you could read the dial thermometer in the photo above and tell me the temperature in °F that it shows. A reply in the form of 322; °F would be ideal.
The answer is 32; °F
